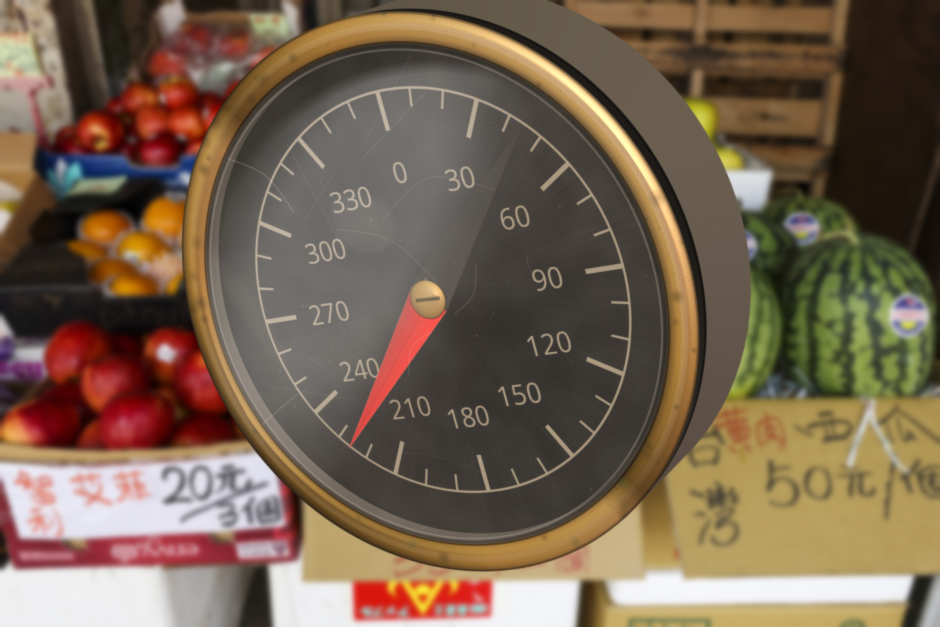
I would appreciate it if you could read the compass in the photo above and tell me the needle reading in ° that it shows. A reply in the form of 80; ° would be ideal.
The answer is 225; °
